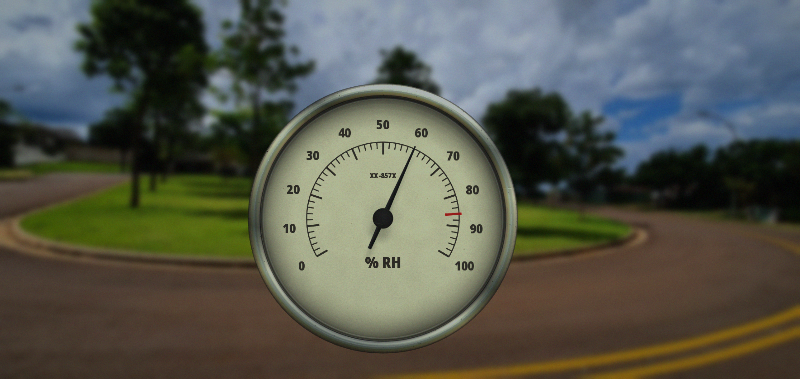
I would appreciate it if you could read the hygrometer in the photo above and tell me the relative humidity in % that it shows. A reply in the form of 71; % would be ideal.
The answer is 60; %
